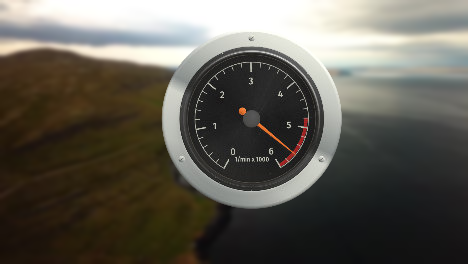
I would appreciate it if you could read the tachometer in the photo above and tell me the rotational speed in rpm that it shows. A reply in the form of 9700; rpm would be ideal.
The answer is 5600; rpm
